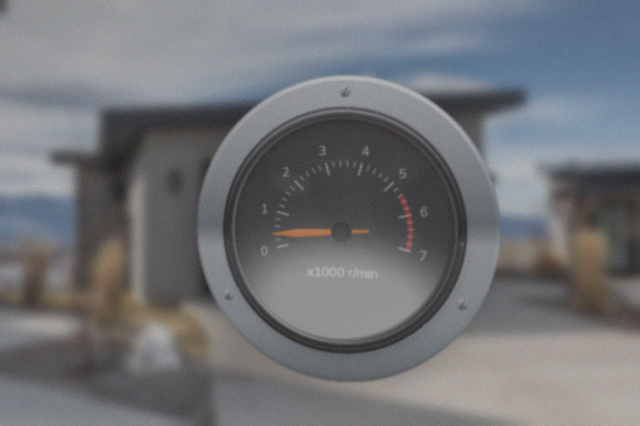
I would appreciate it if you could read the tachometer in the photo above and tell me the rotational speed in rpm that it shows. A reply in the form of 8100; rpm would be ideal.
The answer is 400; rpm
